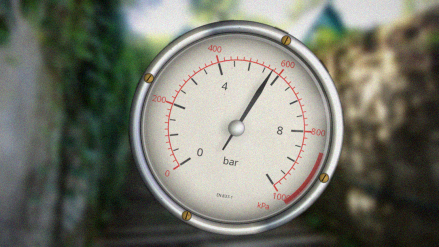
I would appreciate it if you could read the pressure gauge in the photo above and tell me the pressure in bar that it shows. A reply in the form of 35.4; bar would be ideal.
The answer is 5.75; bar
